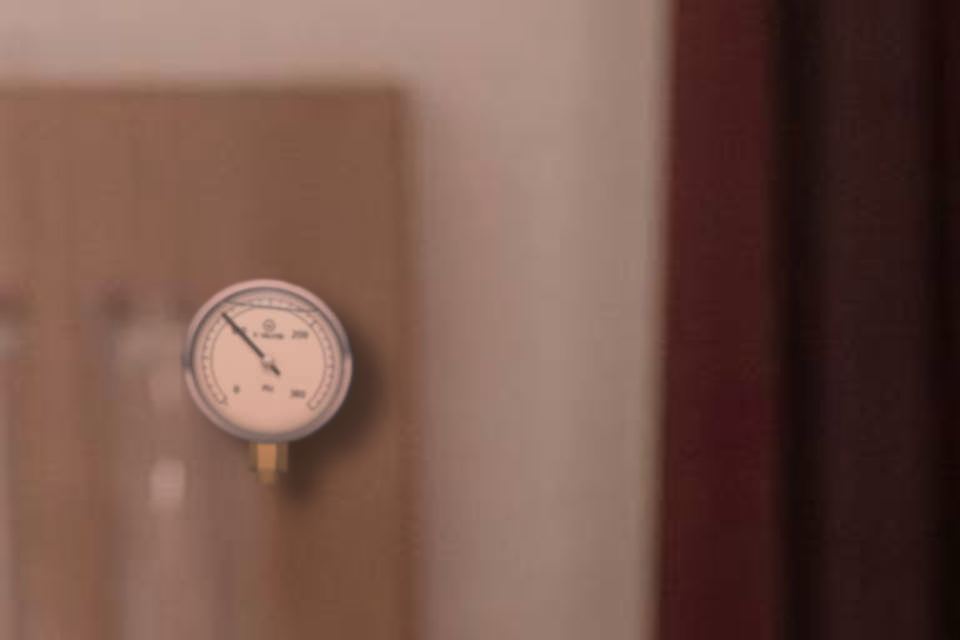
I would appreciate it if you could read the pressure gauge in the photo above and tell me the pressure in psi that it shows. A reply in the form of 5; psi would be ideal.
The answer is 100; psi
